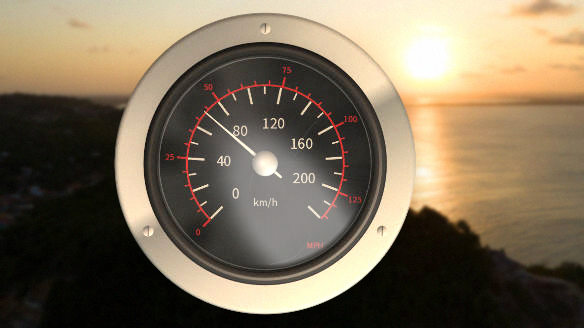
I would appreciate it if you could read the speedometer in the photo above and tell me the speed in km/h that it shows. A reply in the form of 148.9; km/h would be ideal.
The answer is 70; km/h
